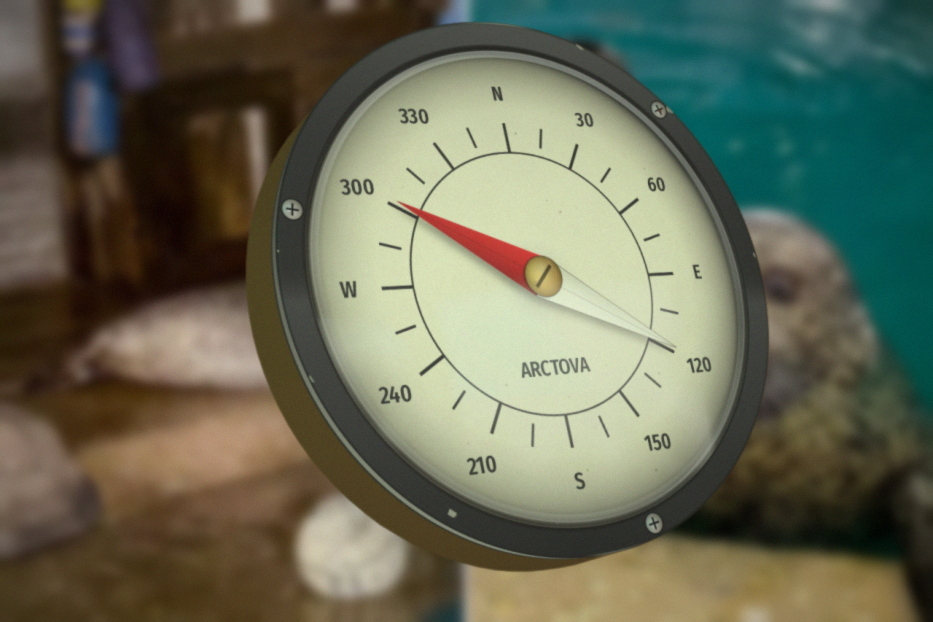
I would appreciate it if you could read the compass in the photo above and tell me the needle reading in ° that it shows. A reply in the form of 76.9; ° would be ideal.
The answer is 300; °
